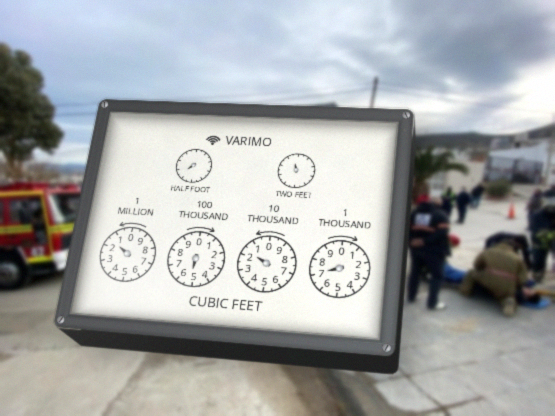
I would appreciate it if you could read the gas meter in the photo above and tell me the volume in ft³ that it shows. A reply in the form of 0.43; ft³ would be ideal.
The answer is 151700; ft³
